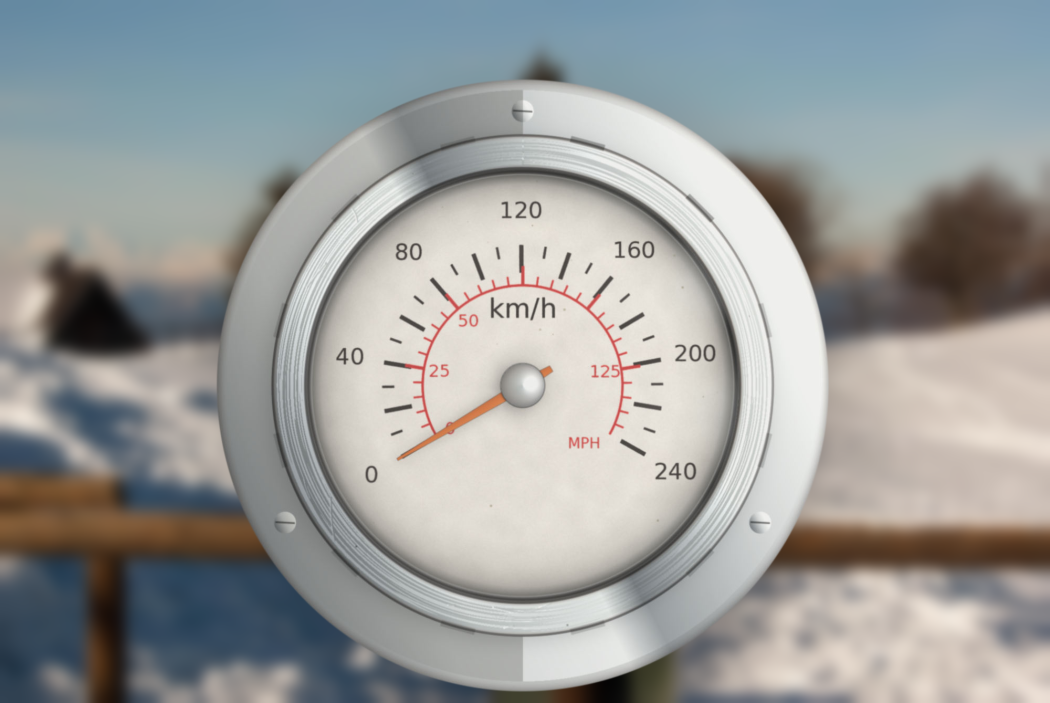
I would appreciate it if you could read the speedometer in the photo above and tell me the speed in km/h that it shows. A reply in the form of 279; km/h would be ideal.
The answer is 0; km/h
